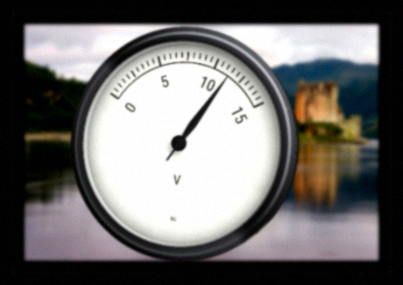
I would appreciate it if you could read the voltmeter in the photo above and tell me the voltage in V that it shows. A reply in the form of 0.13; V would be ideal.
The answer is 11.5; V
